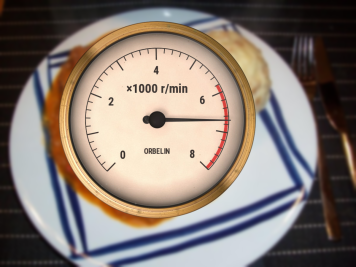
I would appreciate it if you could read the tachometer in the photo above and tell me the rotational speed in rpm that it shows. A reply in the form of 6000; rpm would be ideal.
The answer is 6700; rpm
